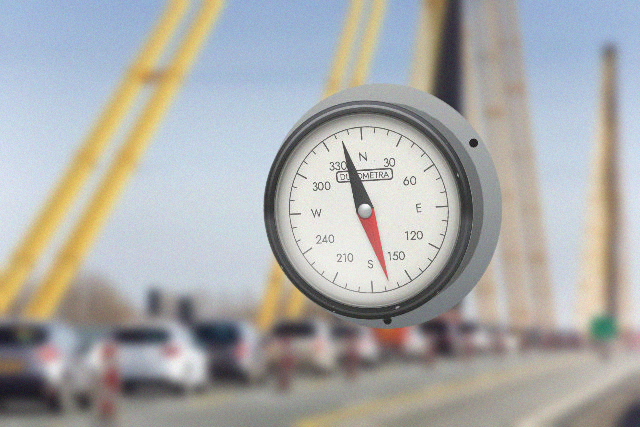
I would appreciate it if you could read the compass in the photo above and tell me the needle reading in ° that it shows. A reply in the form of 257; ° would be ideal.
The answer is 165; °
